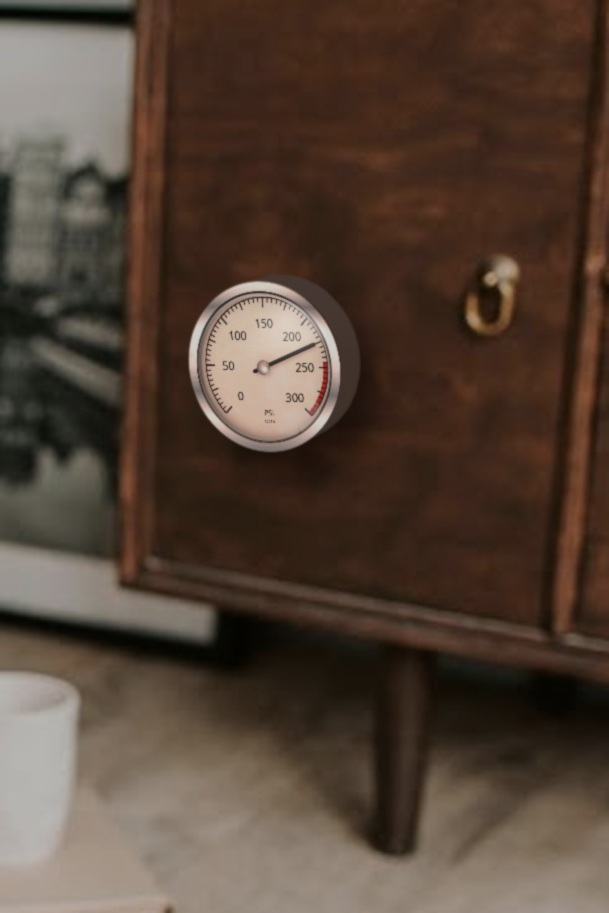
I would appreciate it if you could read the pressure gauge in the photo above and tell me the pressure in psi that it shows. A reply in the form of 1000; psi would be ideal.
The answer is 225; psi
